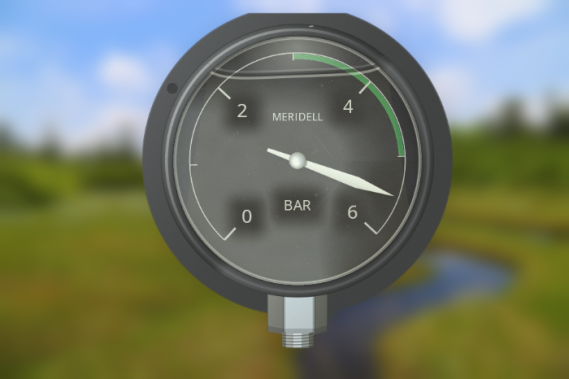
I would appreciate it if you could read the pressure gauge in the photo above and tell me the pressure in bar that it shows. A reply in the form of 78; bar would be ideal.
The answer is 5.5; bar
